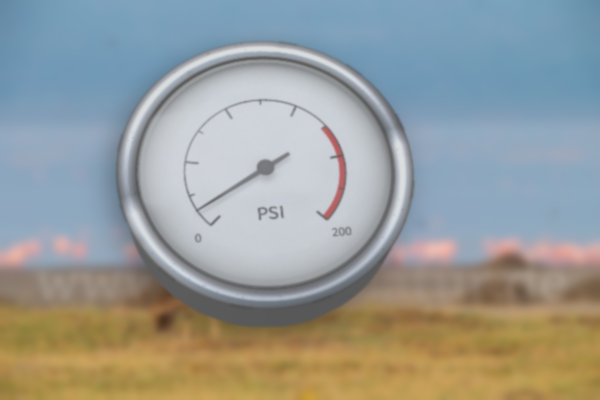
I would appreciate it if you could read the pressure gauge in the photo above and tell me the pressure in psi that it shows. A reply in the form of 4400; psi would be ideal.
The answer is 10; psi
